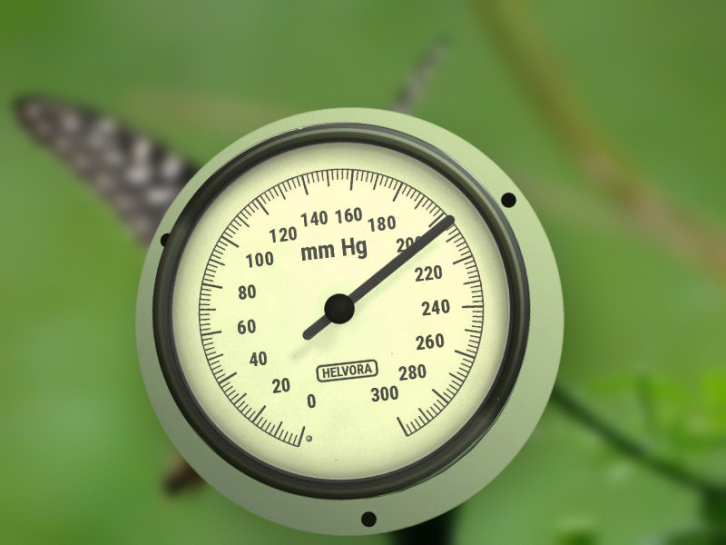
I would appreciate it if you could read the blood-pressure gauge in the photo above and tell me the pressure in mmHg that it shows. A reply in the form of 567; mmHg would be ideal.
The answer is 204; mmHg
